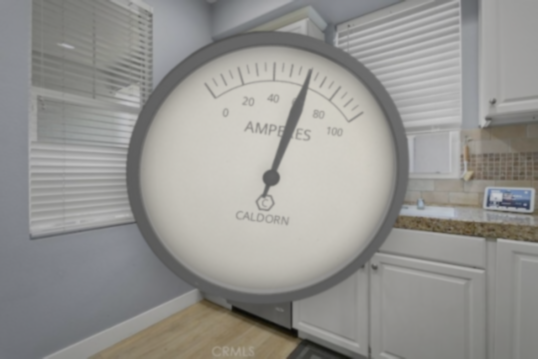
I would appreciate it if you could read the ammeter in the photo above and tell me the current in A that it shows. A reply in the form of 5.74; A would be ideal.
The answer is 60; A
